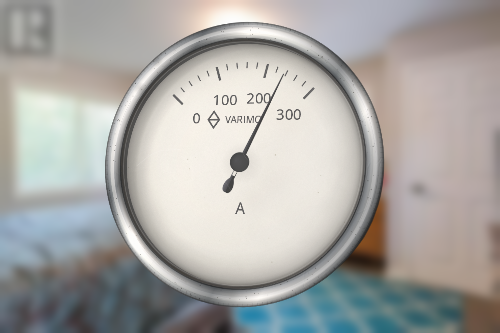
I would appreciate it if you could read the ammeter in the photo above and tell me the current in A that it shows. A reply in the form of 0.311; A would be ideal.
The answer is 240; A
